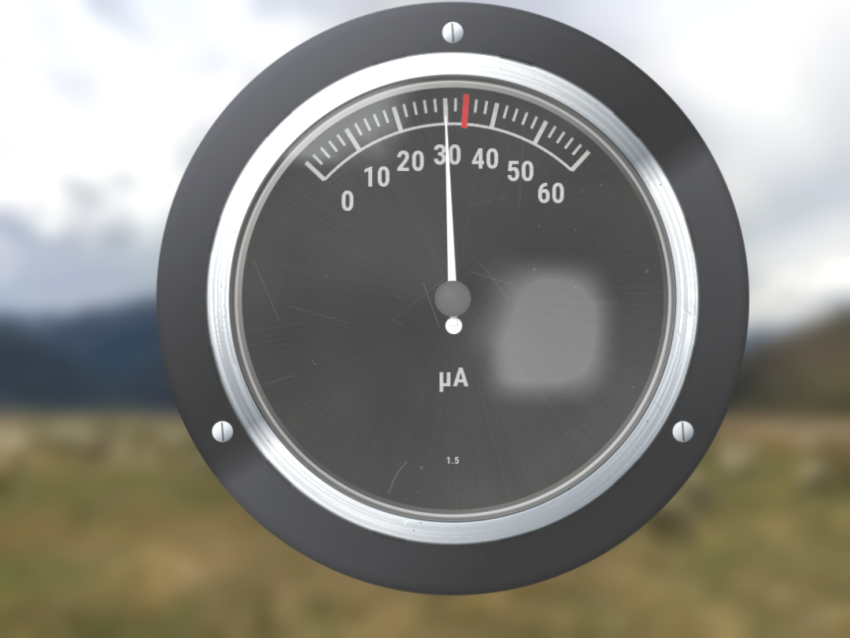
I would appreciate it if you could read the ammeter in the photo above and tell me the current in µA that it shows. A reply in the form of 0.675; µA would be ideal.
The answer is 30; µA
